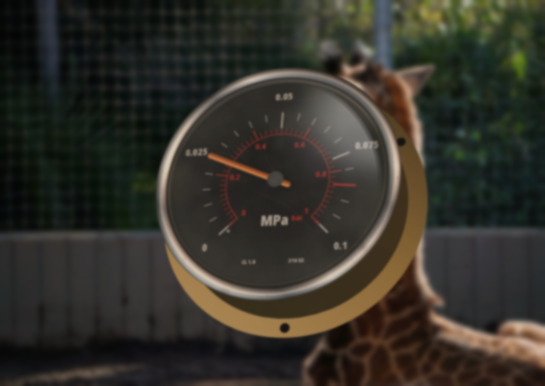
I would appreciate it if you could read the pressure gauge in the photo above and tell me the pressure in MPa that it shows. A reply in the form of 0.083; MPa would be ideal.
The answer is 0.025; MPa
